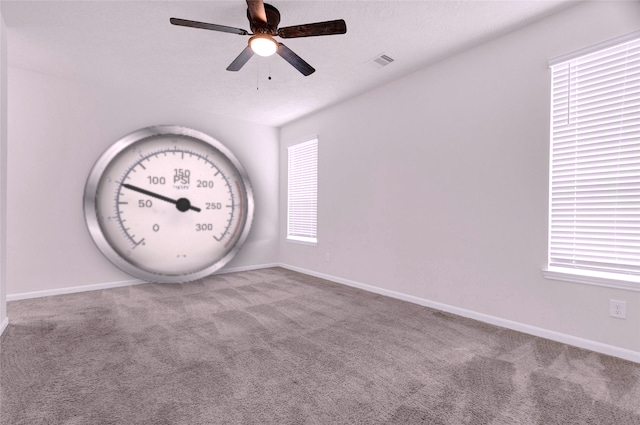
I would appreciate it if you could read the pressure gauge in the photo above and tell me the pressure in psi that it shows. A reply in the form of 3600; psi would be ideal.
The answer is 70; psi
